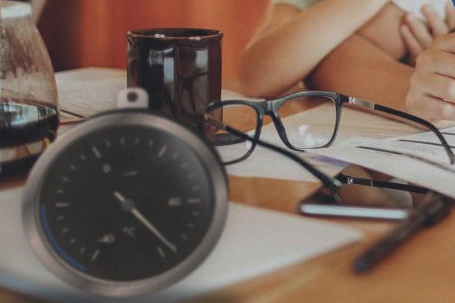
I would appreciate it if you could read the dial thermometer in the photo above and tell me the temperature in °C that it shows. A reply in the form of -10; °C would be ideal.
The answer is 56; °C
